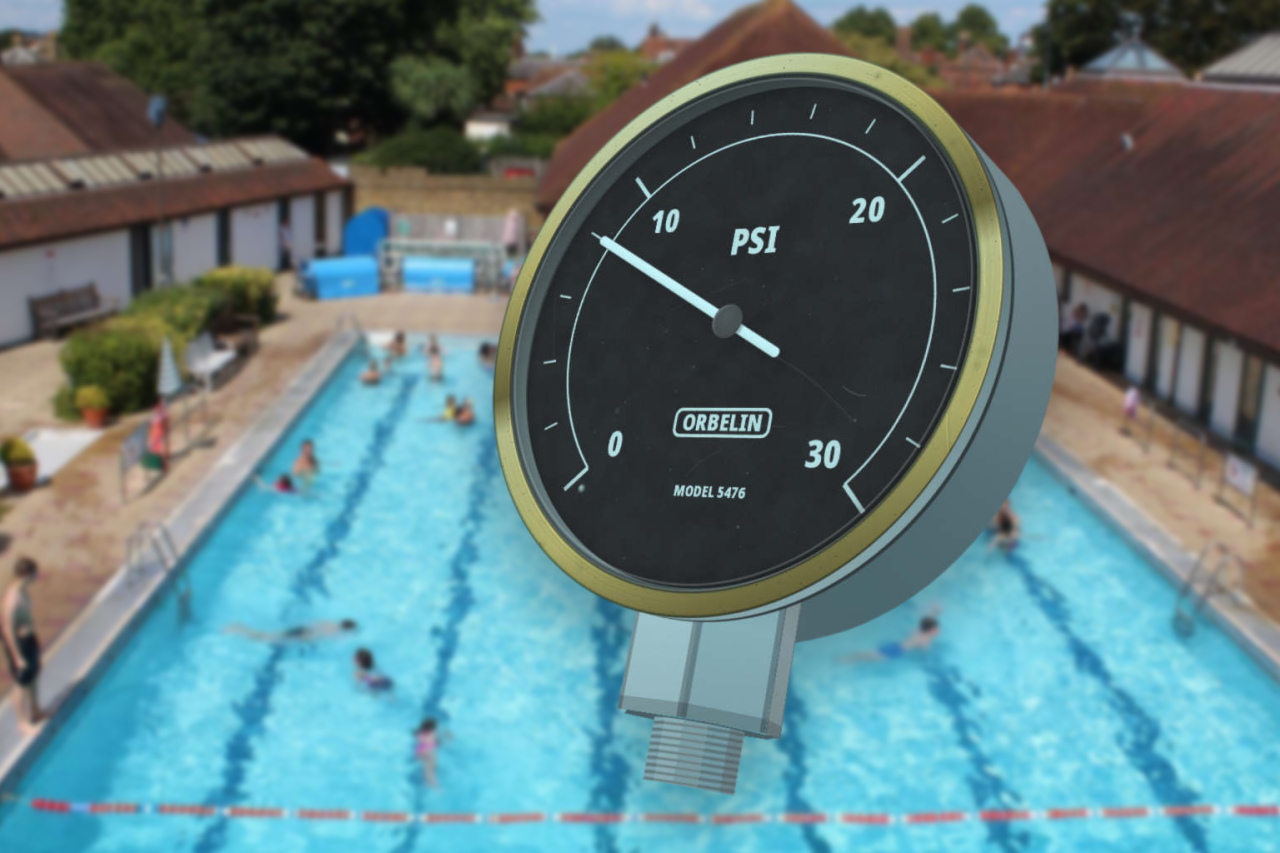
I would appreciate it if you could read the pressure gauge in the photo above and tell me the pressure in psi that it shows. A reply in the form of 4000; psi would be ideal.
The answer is 8; psi
